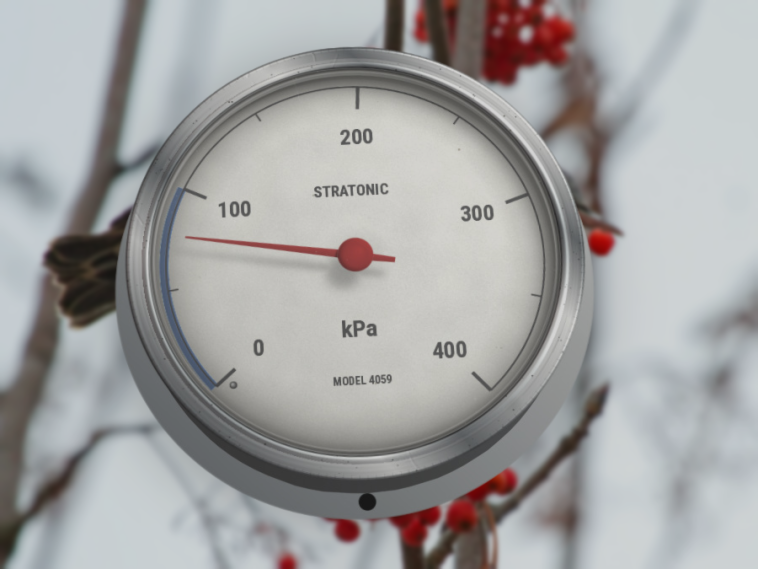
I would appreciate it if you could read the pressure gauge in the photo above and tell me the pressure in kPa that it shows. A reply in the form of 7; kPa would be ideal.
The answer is 75; kPa
